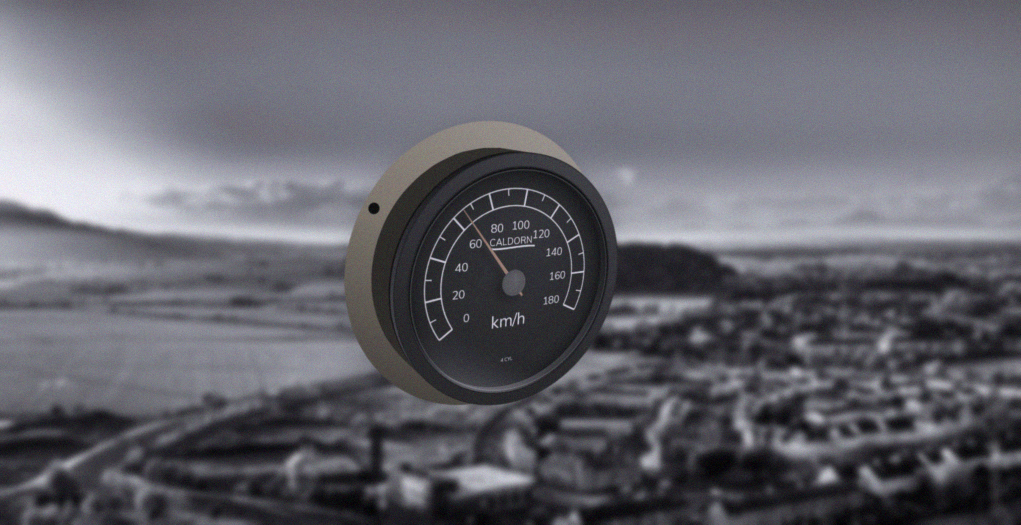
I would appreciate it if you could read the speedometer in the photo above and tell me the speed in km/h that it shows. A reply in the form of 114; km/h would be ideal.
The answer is 65; km/h
